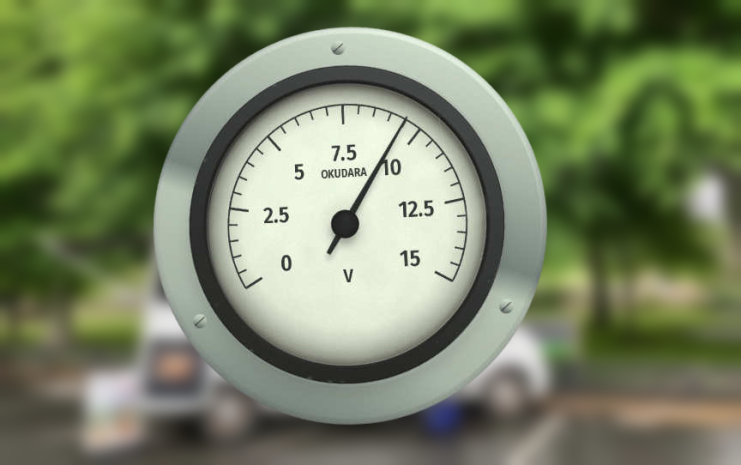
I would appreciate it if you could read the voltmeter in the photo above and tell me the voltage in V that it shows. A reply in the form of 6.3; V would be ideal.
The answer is 9.5; V
